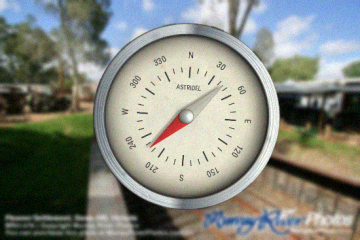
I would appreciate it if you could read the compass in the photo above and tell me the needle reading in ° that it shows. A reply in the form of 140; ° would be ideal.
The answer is 225; °
